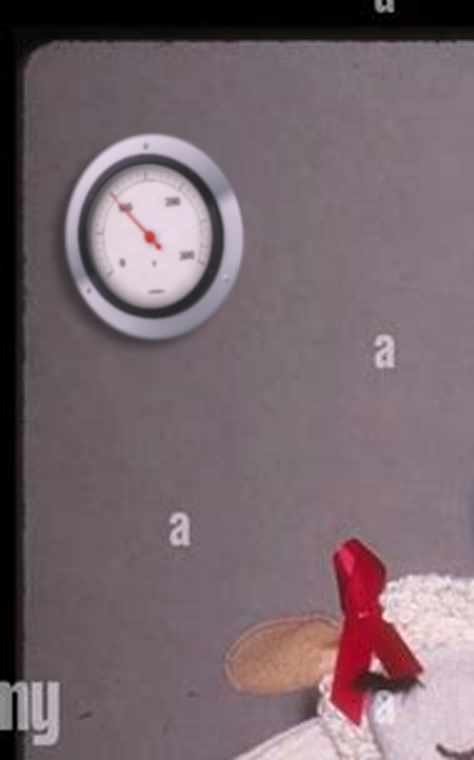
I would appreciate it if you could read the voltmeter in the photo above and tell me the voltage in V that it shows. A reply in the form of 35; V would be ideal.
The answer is 100; V
